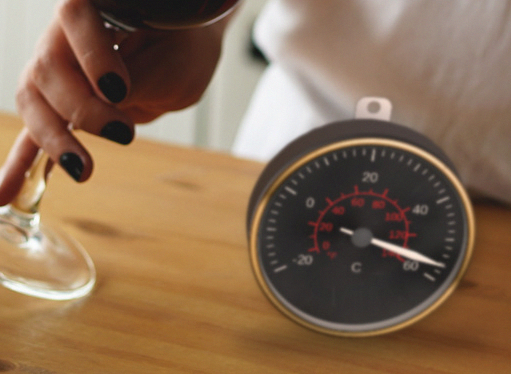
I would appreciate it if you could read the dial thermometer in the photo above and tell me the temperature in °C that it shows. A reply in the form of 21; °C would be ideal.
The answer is 56; °C
